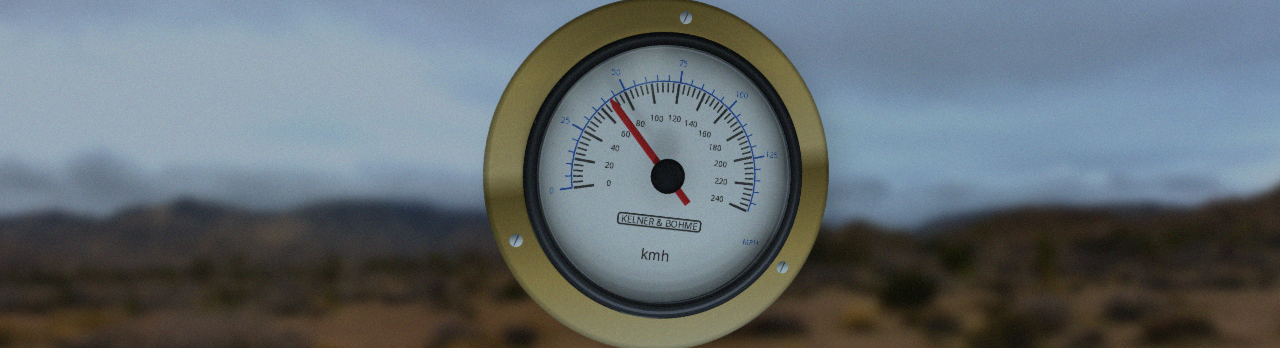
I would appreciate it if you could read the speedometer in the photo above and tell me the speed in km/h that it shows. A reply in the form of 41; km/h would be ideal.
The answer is 68; km/h
